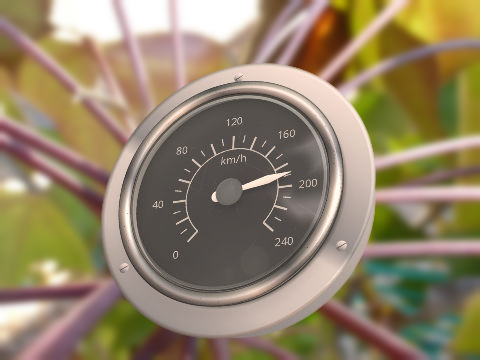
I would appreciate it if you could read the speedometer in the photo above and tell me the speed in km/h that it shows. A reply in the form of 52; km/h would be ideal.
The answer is 190; km/h
